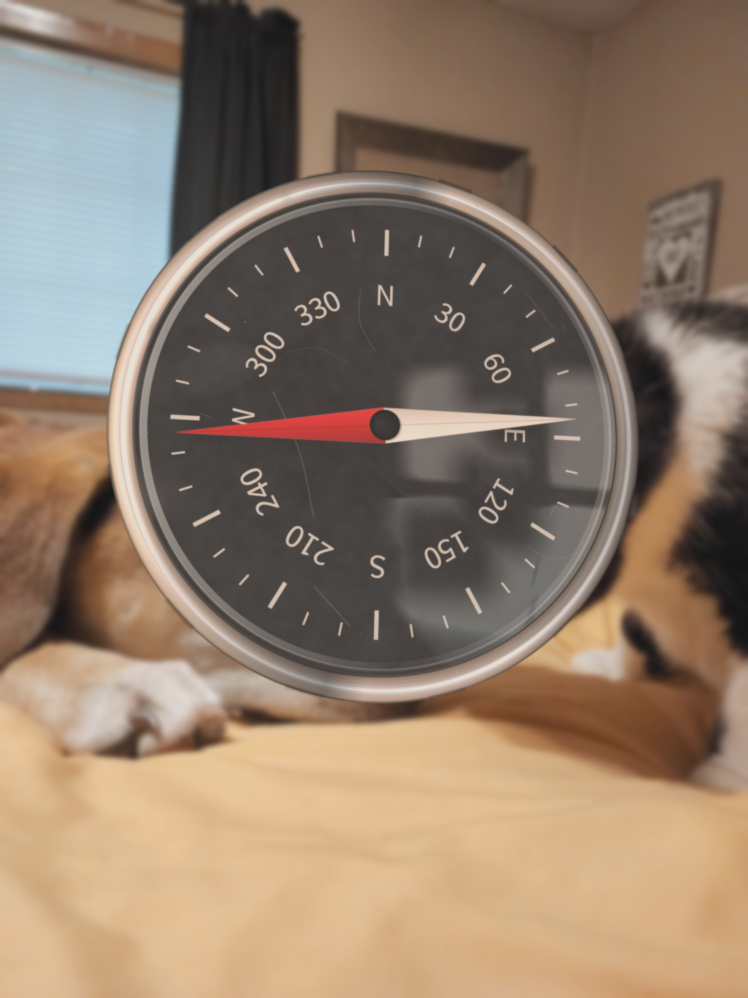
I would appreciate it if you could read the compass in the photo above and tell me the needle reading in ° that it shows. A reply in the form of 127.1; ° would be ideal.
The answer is 265; °
